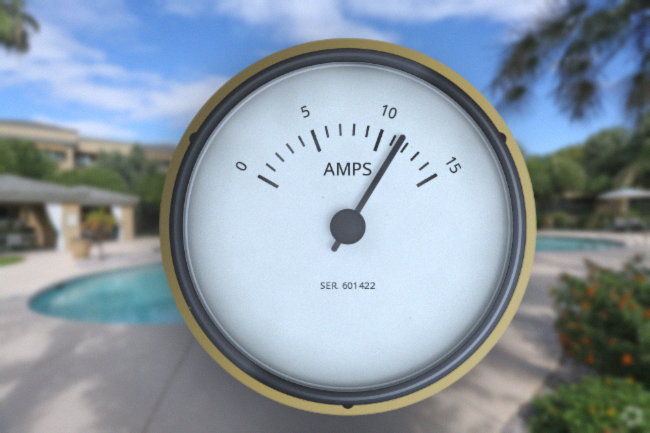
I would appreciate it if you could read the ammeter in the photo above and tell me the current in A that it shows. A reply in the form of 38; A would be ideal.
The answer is 11.5; A
